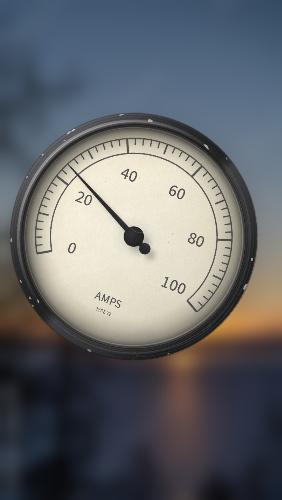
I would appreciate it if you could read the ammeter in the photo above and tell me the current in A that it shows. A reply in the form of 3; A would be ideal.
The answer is 24; A
